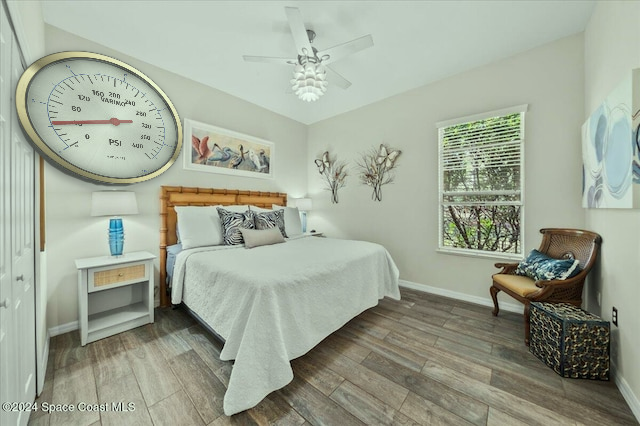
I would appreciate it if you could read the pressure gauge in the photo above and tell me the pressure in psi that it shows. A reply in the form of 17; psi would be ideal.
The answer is 40; psi
